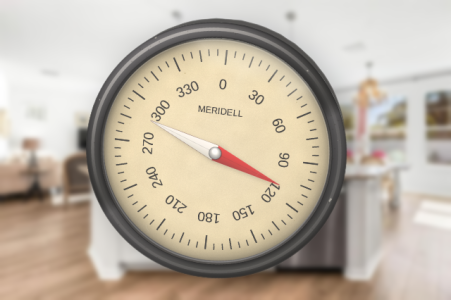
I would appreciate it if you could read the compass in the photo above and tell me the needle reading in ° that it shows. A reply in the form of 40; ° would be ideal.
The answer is 110; °
